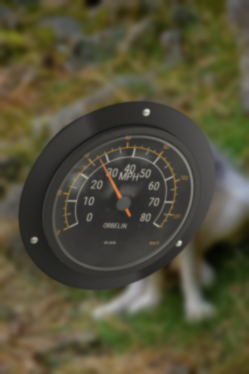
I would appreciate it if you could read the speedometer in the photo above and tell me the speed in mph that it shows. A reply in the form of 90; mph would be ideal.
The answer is 27.5; mph
